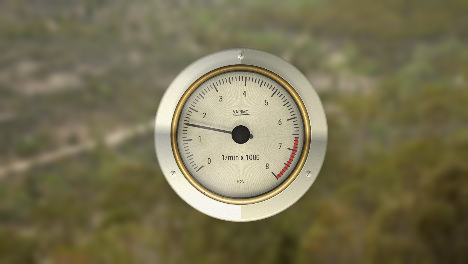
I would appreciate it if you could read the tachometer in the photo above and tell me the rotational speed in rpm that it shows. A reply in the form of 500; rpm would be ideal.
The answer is 1500; rpm
